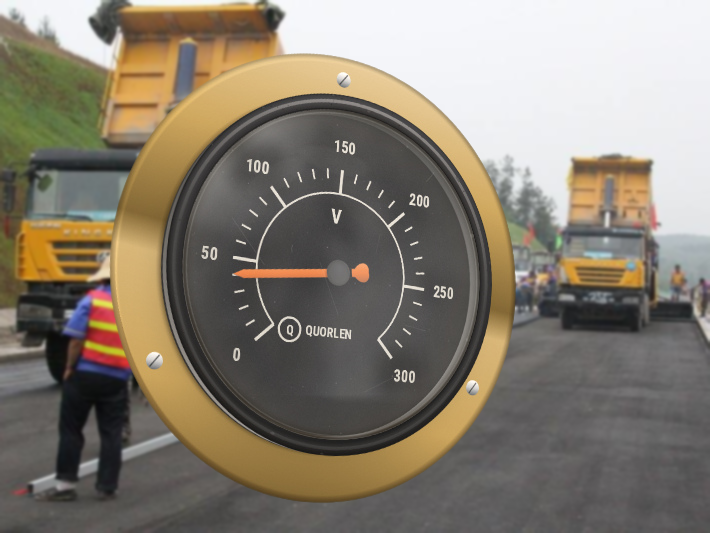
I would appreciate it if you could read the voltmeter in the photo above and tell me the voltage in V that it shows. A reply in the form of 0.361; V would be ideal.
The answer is 40; V
